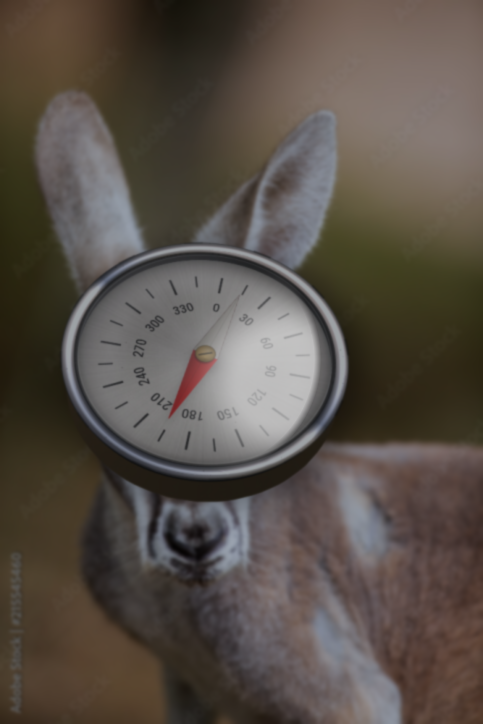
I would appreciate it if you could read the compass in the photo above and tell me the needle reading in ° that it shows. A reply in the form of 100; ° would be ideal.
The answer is 195; °
